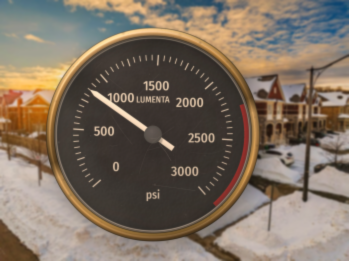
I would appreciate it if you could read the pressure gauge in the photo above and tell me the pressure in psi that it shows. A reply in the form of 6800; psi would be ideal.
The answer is 850; psi
